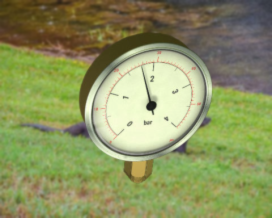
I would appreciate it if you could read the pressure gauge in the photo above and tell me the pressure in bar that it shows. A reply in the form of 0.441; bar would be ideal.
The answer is 1.75; bar
